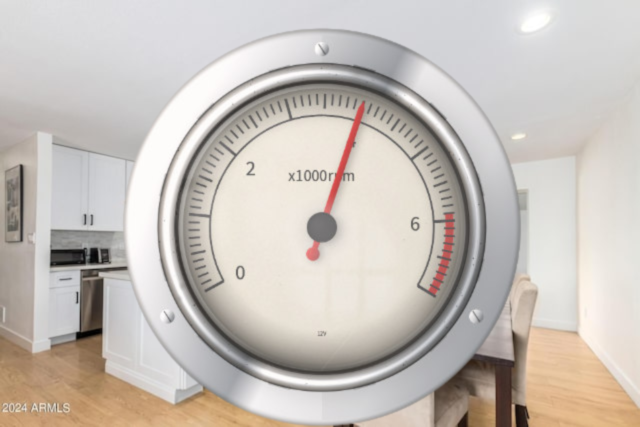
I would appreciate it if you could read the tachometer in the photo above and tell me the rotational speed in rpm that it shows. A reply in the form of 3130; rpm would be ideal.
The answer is 4000; rpm
